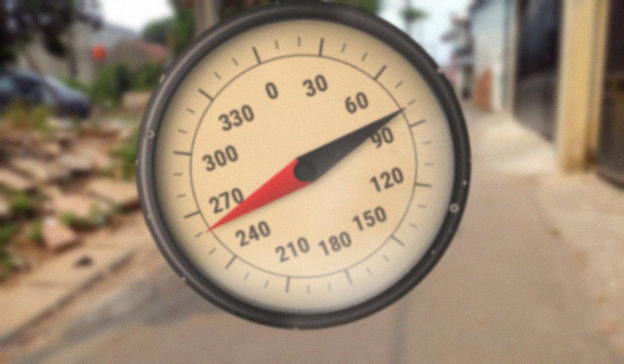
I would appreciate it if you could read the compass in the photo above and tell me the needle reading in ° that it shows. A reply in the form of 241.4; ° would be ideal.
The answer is 260; °
